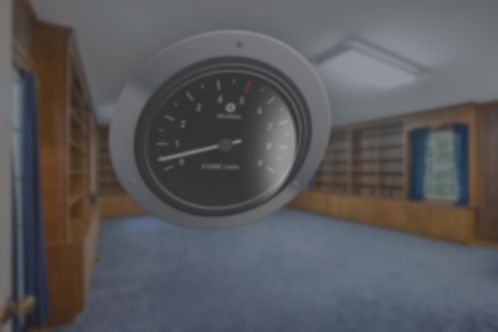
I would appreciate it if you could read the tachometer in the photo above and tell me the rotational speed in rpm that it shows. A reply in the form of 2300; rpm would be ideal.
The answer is 500; rpm
